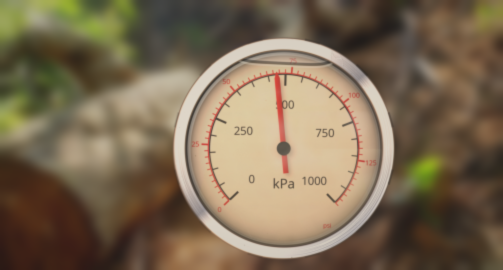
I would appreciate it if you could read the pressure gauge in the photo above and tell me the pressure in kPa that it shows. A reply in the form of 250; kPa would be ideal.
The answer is 475; kPa
